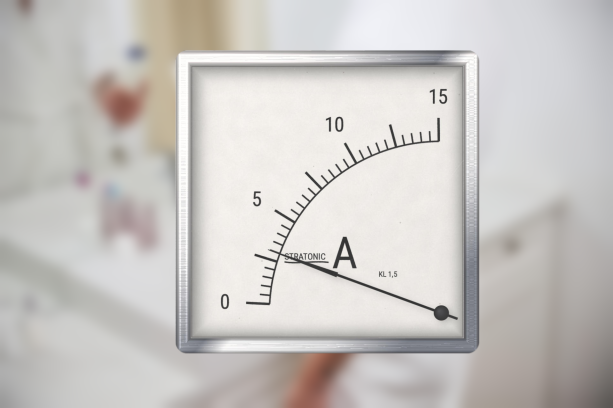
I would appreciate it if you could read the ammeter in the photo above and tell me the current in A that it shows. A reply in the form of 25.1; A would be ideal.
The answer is 3; A
